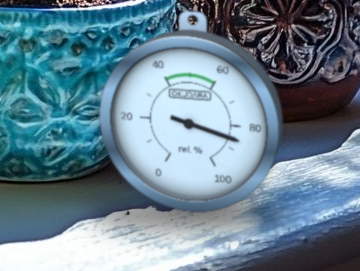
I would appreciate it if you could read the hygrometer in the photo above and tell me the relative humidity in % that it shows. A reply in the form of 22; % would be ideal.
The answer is 85; %
